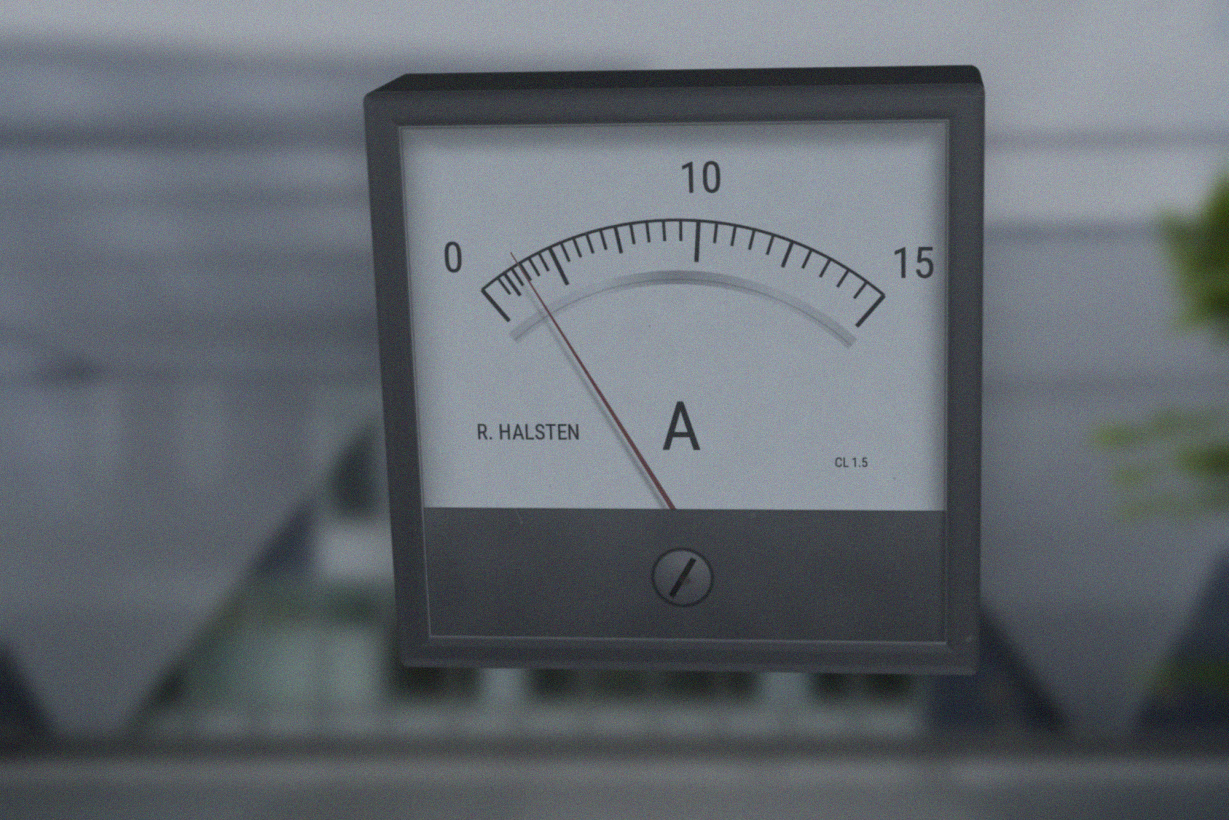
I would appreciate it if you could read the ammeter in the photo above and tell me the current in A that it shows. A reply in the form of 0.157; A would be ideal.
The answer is 3.5; A
